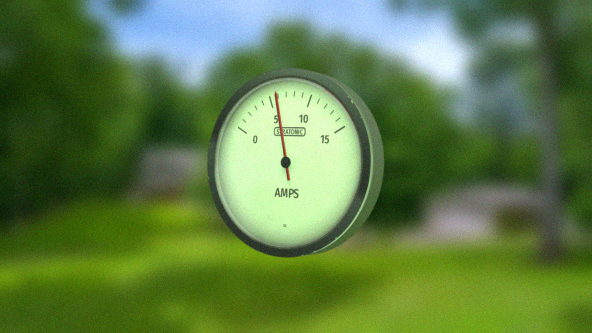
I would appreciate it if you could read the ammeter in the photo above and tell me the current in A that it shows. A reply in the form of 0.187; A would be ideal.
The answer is 6; A
